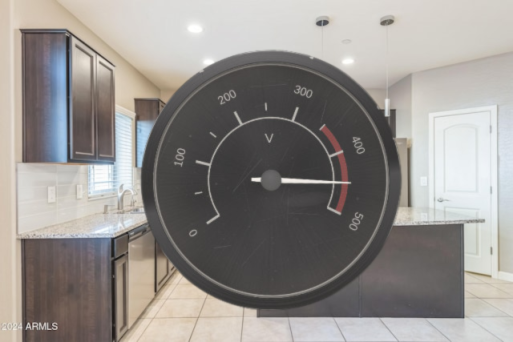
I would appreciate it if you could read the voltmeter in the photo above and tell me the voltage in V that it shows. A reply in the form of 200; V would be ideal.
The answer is 450; V
